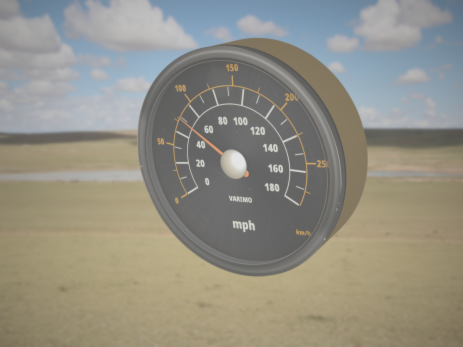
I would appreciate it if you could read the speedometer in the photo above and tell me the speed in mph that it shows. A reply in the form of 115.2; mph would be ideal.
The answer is 50; mph
